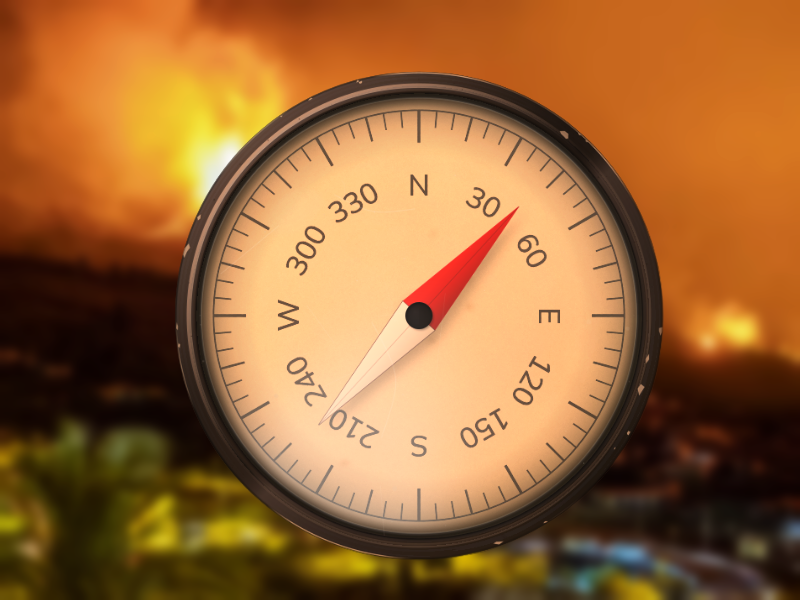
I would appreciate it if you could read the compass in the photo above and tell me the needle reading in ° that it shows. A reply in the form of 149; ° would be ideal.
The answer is 42.5; °
